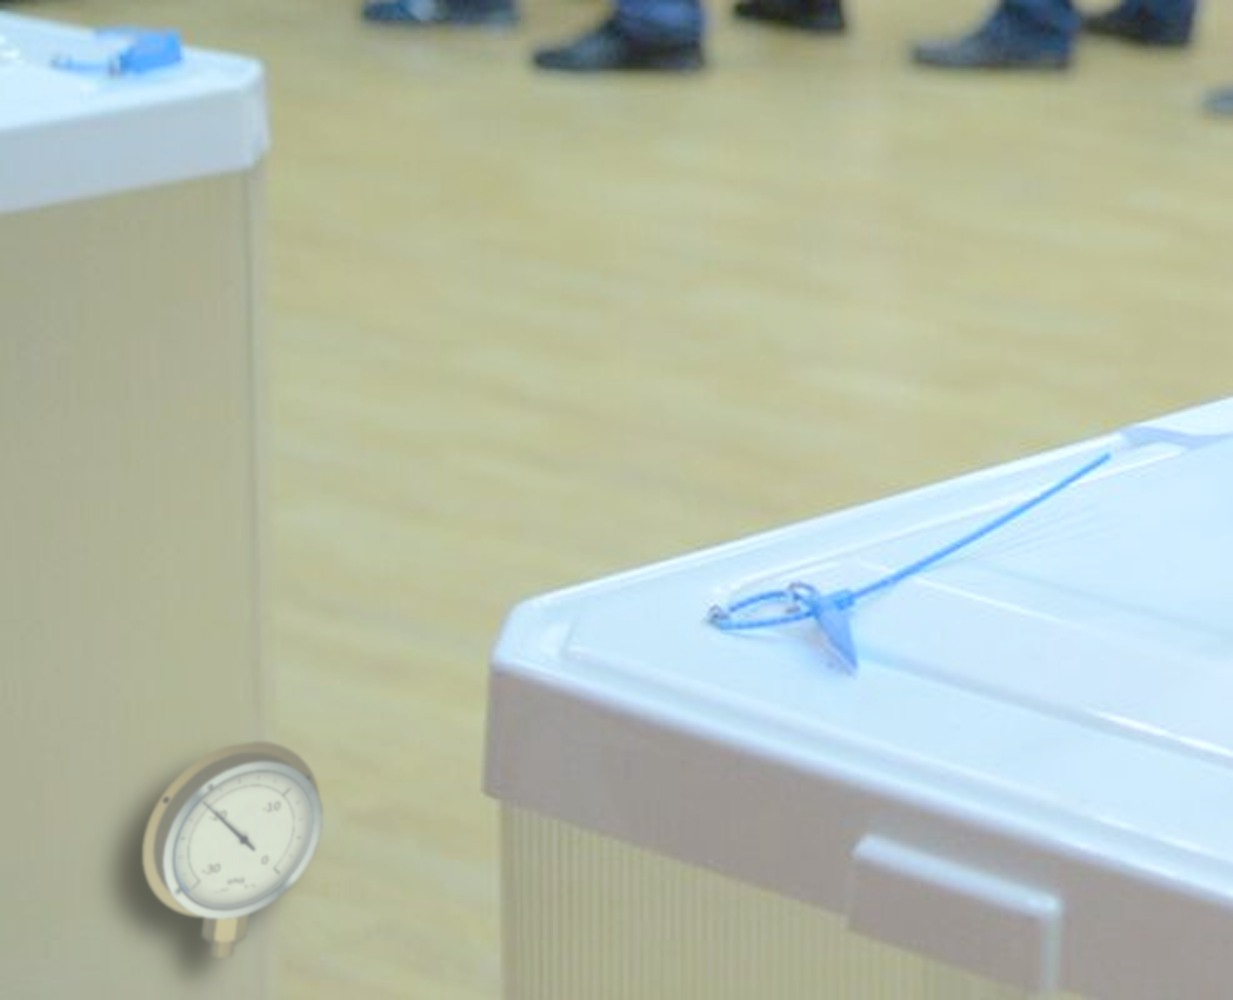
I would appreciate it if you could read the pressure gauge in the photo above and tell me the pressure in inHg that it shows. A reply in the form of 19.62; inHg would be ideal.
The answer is -20; inHg
